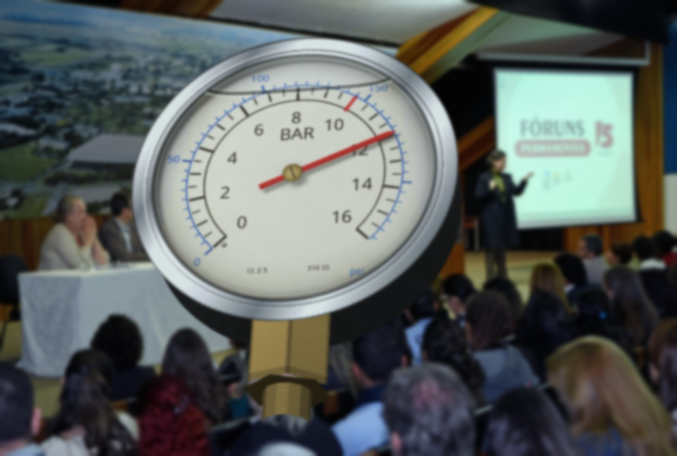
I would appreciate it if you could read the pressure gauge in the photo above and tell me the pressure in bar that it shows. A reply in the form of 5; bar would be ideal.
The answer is 12; bar
